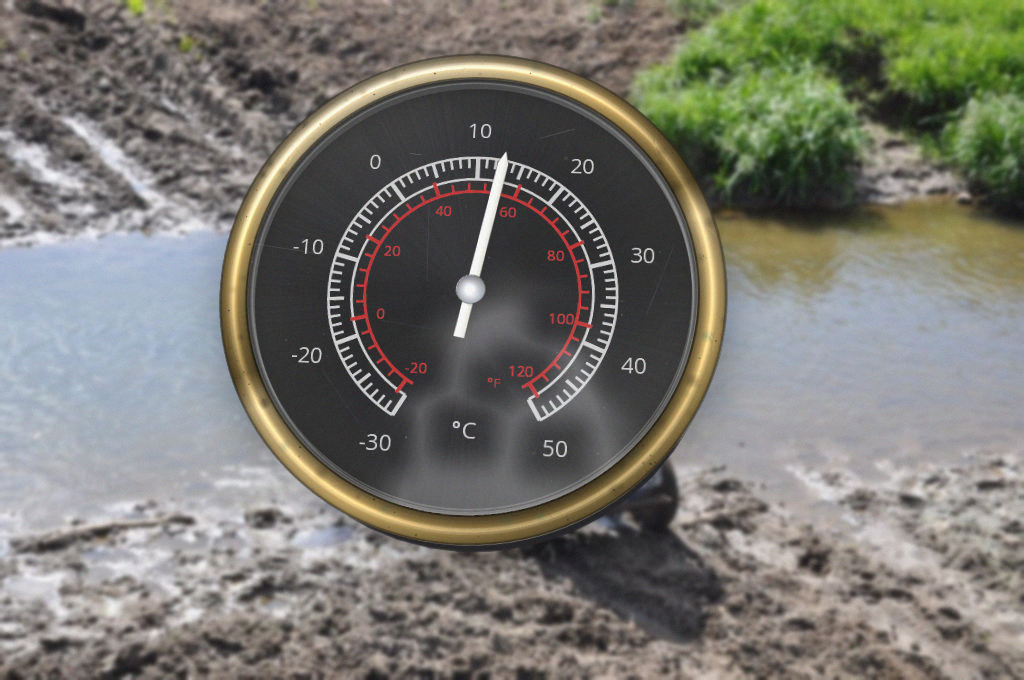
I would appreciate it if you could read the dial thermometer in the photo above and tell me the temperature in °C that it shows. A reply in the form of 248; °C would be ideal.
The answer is 13; °C
